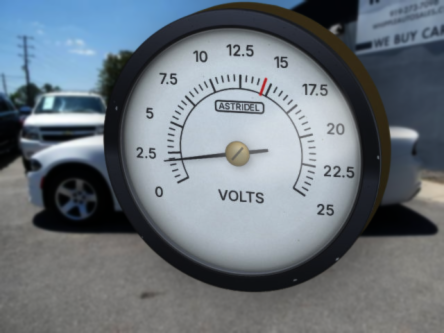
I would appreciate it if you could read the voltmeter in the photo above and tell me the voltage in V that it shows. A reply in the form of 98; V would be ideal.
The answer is 2; V
